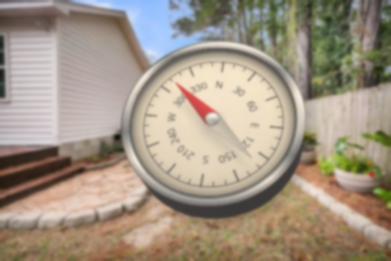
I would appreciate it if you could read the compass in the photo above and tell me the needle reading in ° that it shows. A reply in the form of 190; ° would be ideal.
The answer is 310; °
